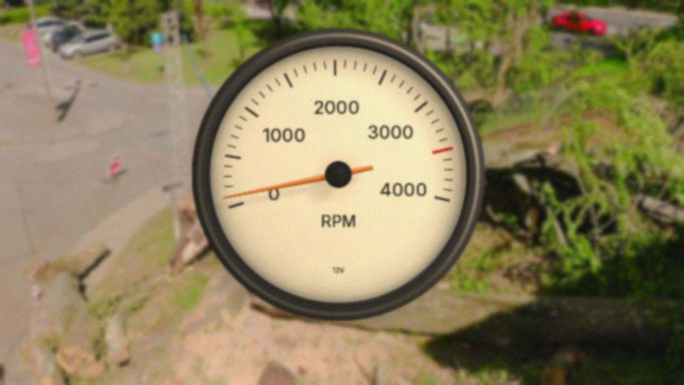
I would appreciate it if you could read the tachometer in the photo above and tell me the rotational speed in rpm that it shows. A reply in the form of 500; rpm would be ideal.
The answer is 100; rpm
